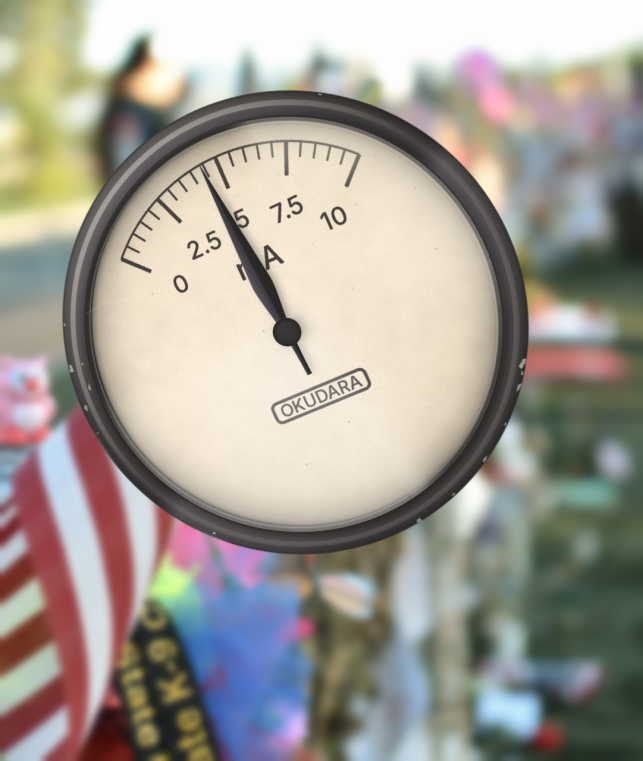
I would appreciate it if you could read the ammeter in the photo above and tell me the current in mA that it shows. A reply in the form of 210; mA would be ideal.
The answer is 4.5; mA
